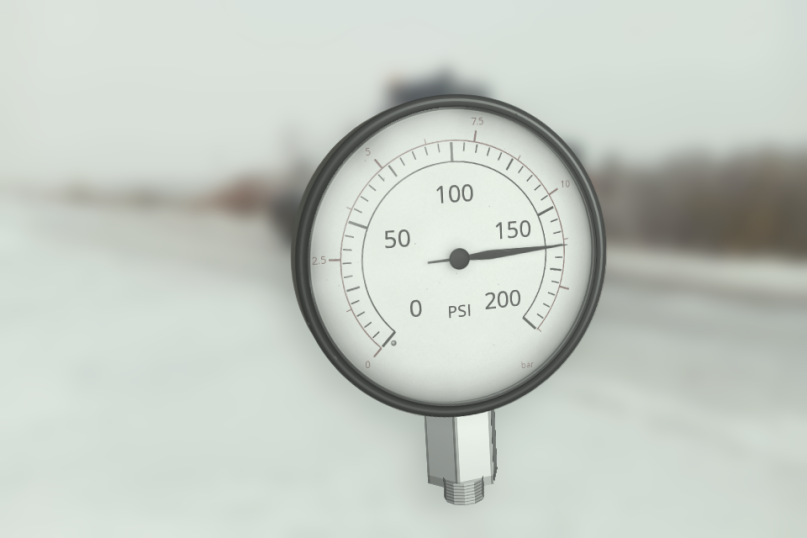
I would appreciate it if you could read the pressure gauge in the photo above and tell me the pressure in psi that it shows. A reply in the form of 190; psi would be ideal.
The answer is 165; psi
